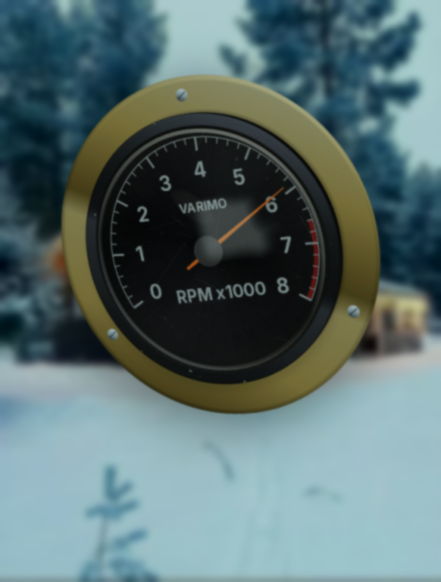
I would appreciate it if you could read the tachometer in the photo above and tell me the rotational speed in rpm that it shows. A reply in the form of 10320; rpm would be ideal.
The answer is 5900; rpm
